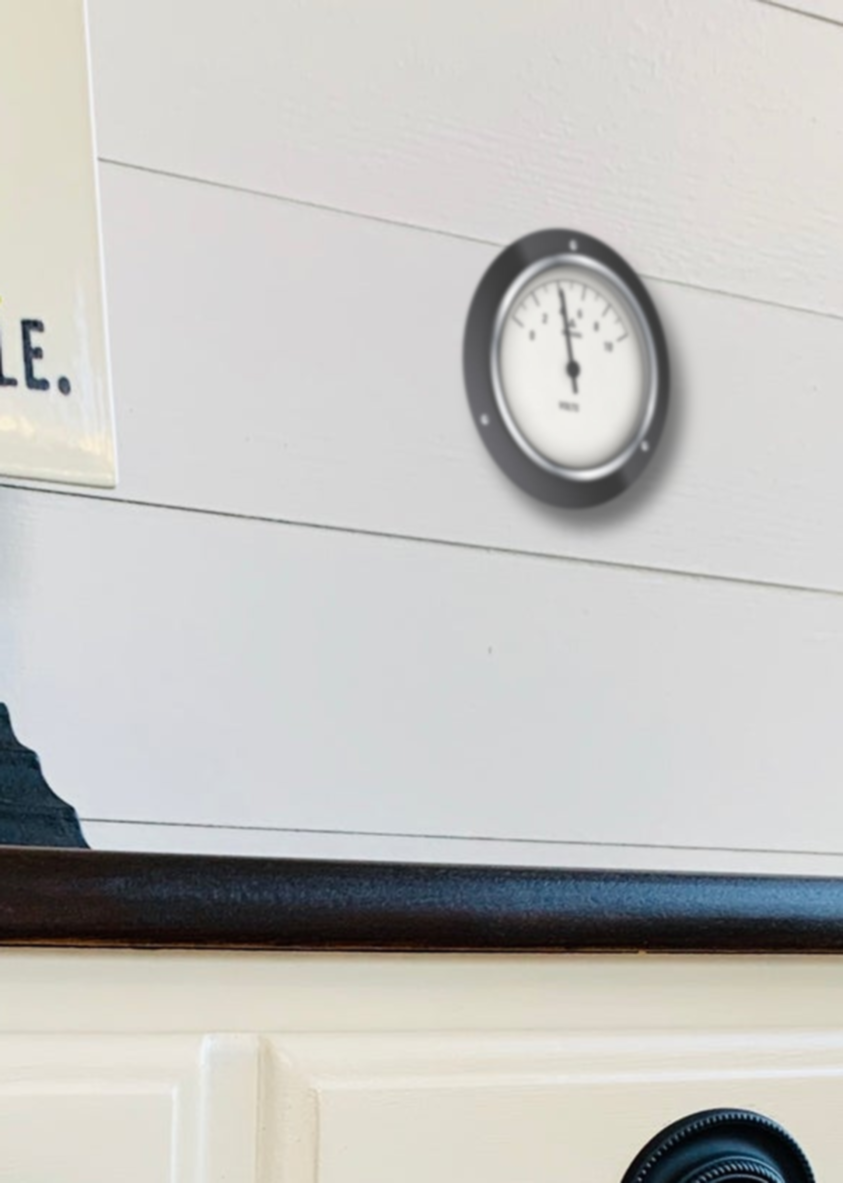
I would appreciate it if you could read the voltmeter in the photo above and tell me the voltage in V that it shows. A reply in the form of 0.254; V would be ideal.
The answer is 4; V
